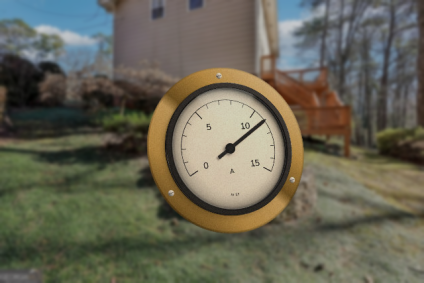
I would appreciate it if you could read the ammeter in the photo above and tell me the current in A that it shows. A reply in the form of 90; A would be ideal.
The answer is 11; A
